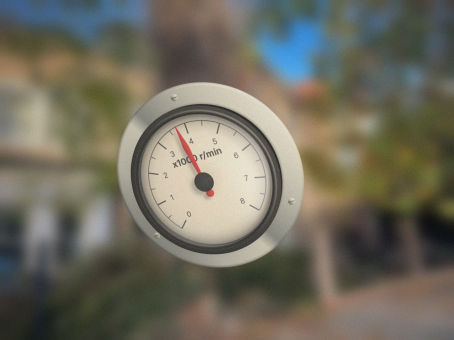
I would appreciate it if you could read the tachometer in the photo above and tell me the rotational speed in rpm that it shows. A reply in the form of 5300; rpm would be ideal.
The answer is 3750; rpm
